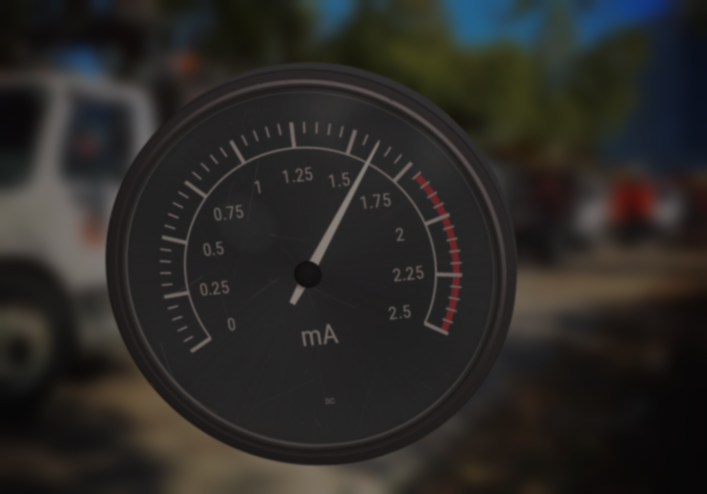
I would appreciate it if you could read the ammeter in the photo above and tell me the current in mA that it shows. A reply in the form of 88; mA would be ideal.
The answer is 1.6; mA
